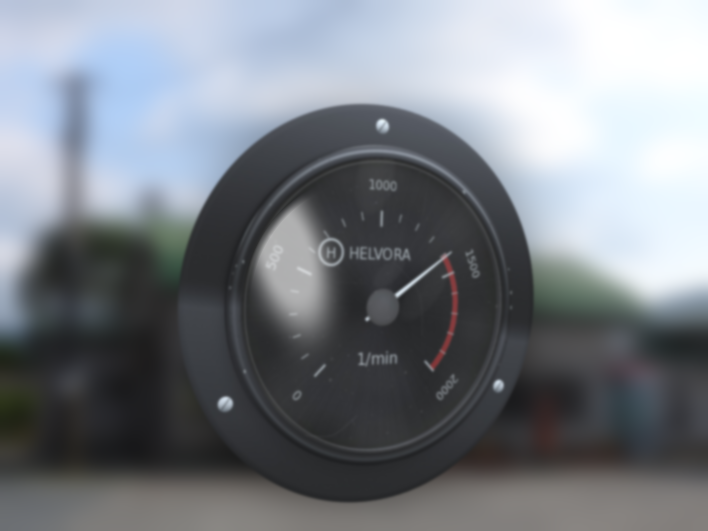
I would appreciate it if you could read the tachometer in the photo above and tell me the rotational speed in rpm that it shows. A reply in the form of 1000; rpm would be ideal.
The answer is 1400; rpm
